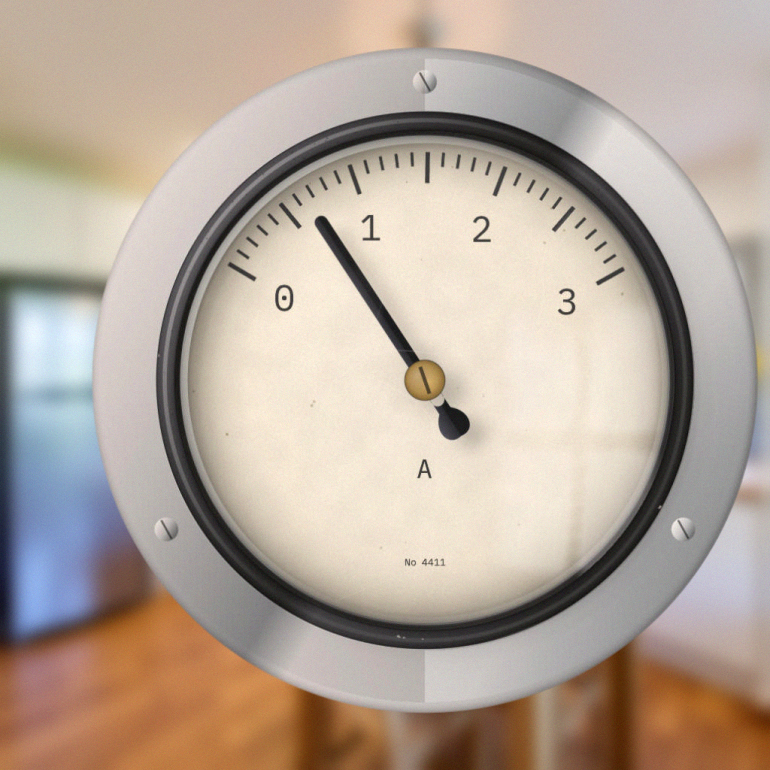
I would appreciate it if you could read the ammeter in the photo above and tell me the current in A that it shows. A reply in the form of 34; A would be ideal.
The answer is 0.65; A
